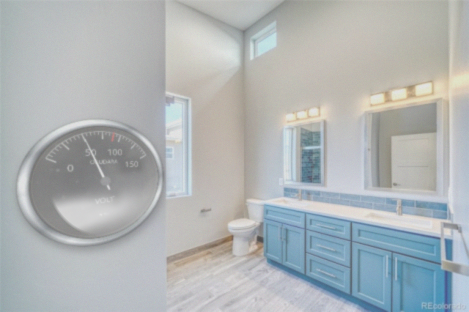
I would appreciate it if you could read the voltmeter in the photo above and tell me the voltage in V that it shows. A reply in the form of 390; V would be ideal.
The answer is 50; V
